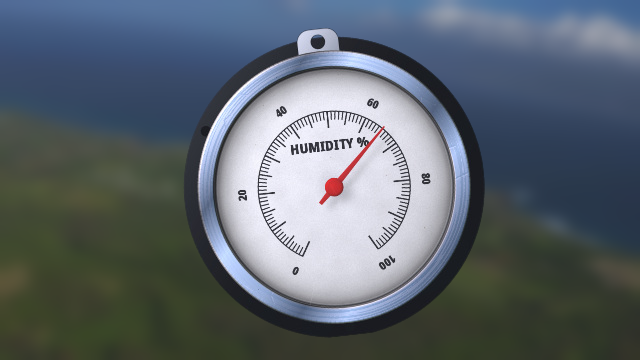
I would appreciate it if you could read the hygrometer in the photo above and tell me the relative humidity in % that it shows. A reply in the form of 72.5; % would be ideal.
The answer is 65; %
